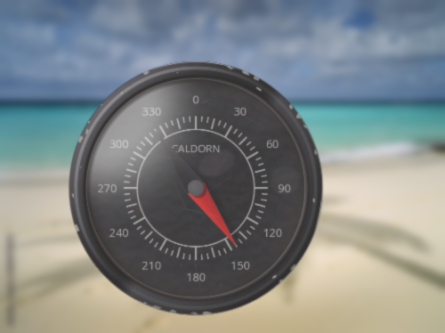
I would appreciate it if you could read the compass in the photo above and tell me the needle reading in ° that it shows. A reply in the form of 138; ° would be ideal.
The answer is 145; °
